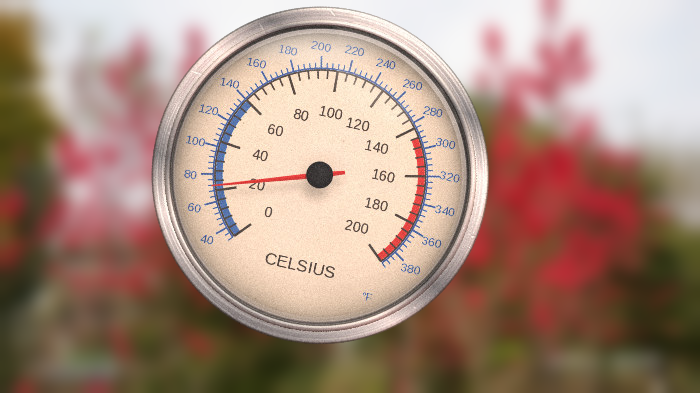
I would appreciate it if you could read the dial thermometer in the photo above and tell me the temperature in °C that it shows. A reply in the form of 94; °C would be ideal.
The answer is 22; °C
